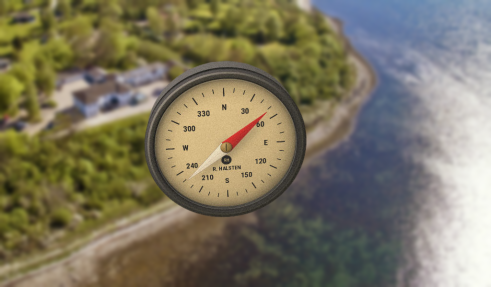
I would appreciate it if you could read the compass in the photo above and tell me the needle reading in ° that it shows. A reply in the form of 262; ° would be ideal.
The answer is 50; °
